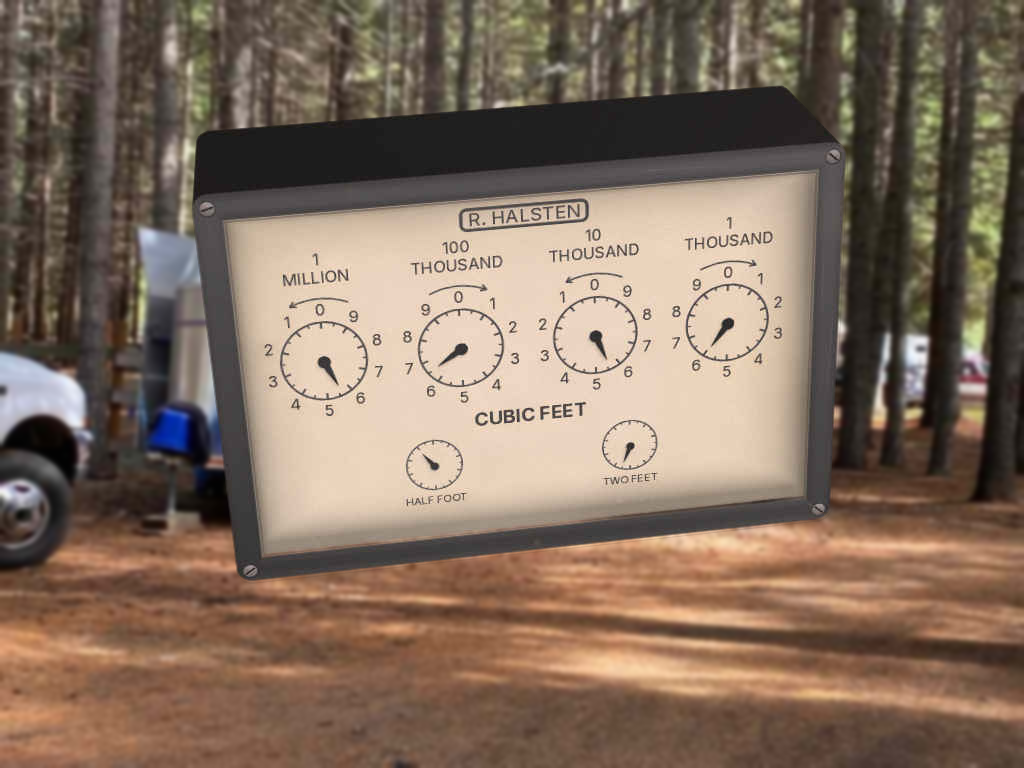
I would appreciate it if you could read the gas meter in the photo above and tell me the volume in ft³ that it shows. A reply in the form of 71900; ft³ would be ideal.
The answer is 565600; ft³
